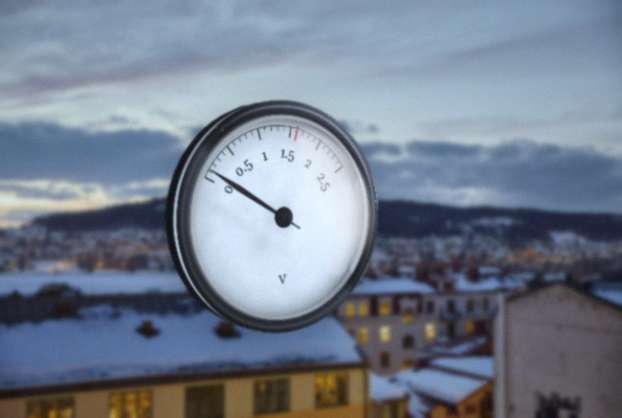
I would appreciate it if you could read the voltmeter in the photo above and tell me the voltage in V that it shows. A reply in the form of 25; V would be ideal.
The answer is 0.1; V
